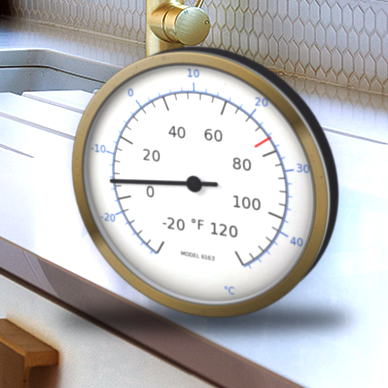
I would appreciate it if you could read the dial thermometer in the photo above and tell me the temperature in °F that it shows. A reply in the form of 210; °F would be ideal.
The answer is 6; °F
